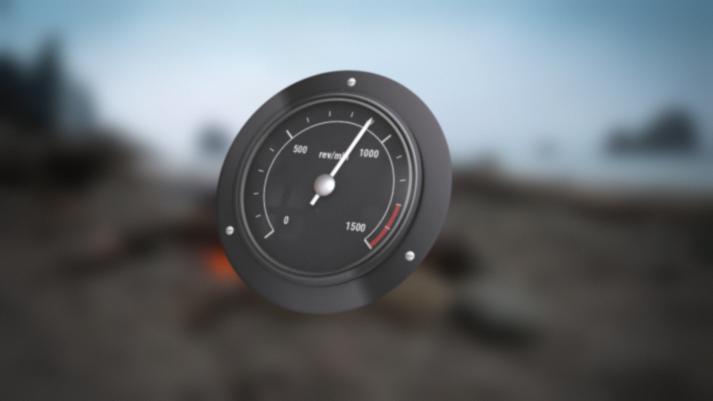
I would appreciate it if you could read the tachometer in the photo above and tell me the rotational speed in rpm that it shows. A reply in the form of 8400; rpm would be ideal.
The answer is 900; rpm
